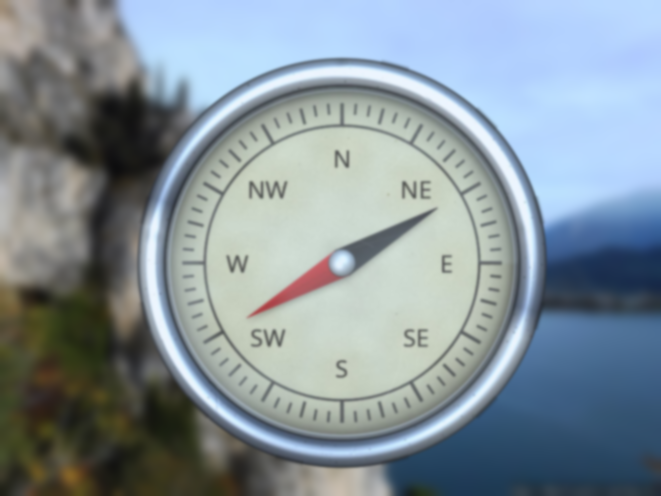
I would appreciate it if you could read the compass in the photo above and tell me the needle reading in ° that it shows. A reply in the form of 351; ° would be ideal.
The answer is 240; °
